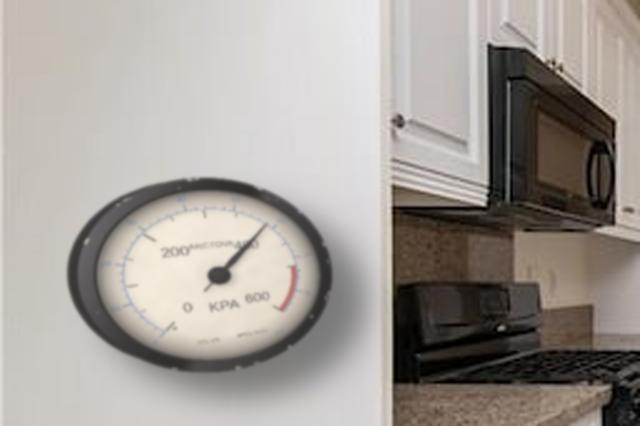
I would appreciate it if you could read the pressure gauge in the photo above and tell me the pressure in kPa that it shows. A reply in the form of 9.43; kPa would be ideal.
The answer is 400; kPa
